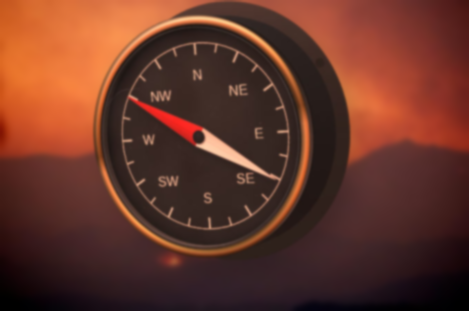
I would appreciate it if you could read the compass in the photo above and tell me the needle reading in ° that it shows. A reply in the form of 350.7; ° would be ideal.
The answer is 300; °
